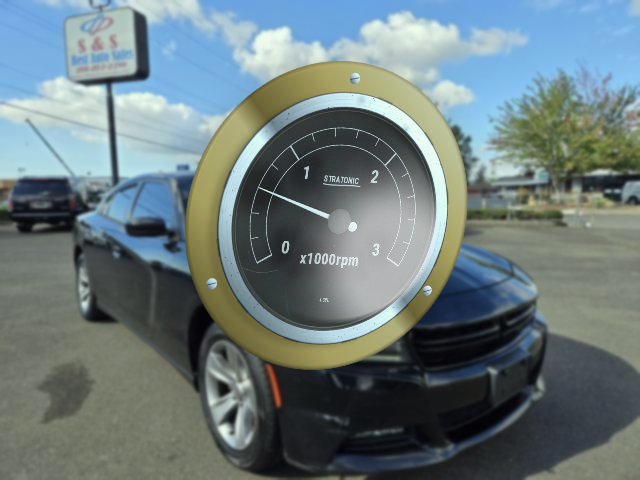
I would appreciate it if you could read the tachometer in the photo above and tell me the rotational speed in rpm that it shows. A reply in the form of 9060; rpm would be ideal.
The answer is 600; rpm
